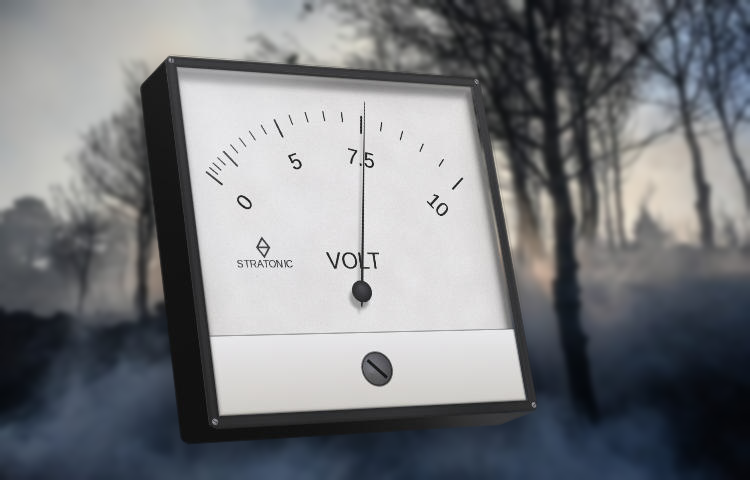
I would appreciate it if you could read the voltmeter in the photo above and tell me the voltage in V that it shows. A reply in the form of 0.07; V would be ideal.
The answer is 7.5; V
